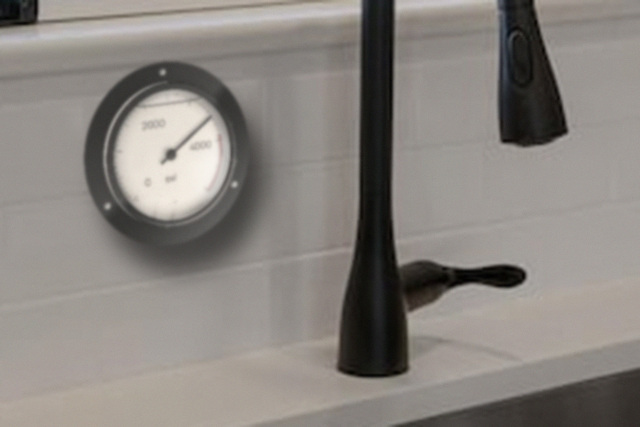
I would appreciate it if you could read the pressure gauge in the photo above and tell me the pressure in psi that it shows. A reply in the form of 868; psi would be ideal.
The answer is 3500; psi
